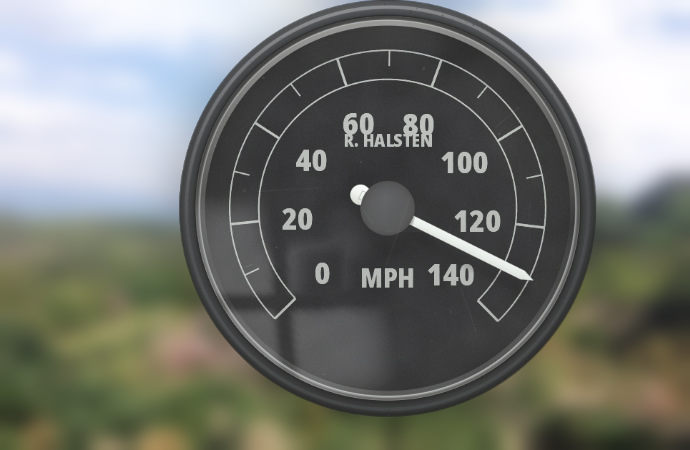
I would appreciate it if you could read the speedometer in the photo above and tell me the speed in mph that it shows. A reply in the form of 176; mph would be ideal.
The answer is 130; mph
